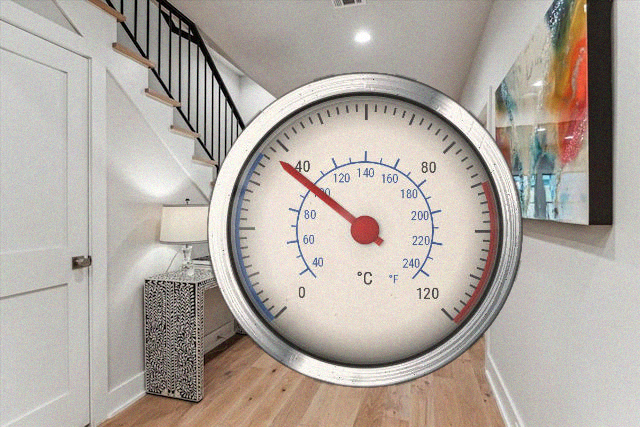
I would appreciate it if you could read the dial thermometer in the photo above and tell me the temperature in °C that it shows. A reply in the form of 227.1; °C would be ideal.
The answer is 37; °C
